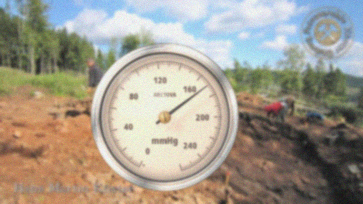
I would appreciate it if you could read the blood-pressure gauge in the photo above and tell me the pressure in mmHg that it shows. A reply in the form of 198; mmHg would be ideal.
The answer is 170; mmHg
